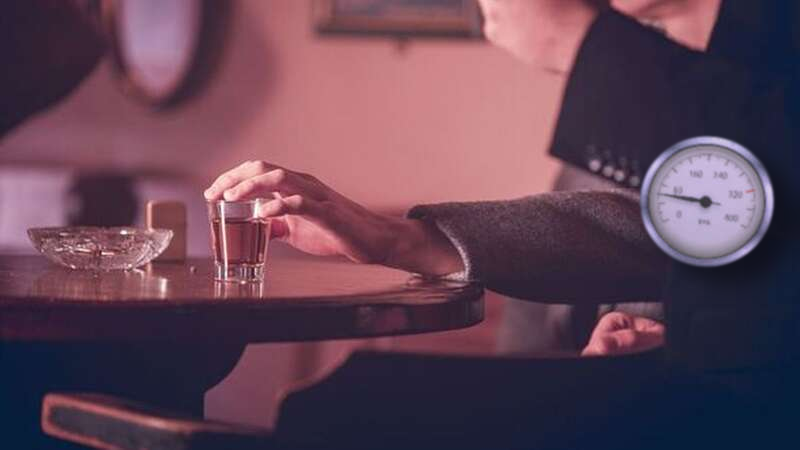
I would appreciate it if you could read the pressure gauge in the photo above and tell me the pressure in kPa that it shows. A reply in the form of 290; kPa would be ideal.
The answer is 60; kPa
